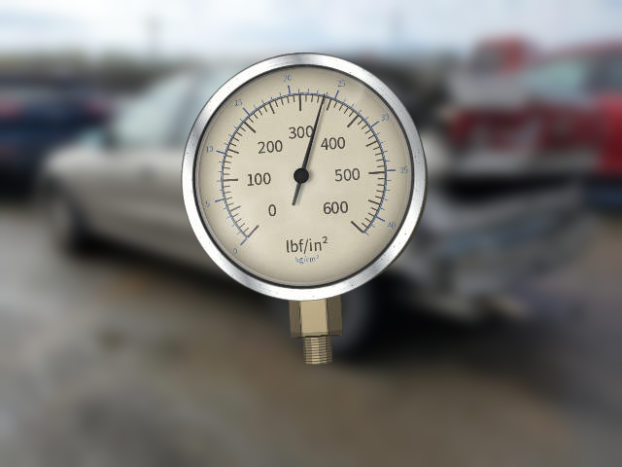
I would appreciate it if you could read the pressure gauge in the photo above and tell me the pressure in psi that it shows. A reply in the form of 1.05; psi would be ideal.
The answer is 340; psi
